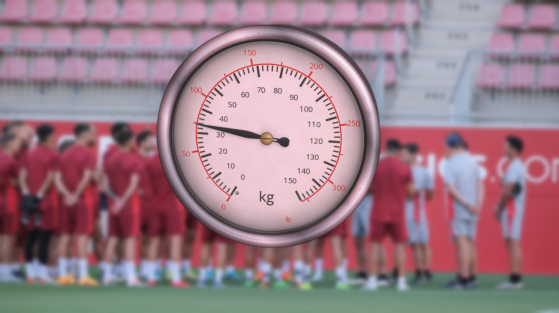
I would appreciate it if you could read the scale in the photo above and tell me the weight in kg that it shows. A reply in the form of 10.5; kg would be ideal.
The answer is 34; kg
